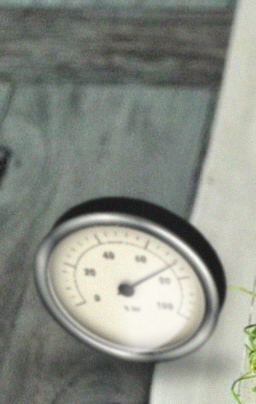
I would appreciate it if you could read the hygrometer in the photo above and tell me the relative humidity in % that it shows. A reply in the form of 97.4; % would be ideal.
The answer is 72; %
